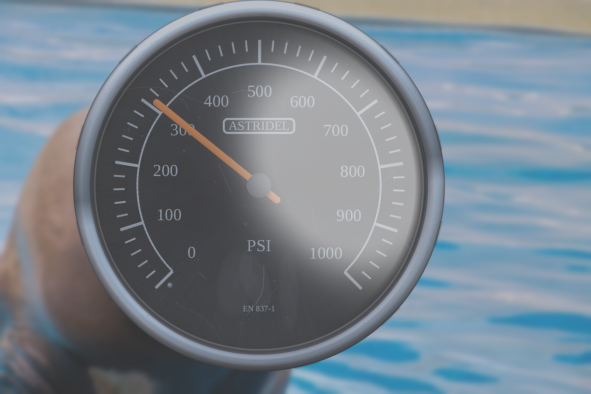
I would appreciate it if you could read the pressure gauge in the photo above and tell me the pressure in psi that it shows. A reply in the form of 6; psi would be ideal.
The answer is 310; psi
